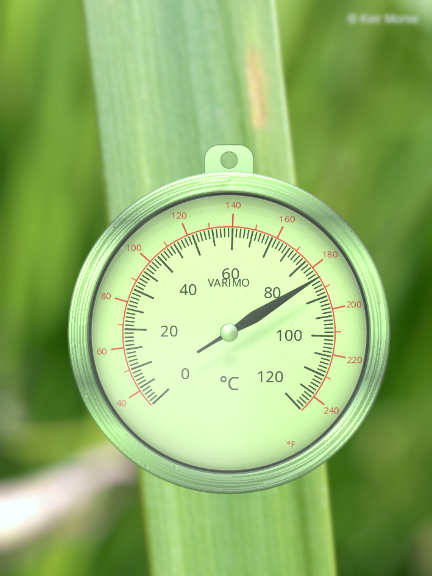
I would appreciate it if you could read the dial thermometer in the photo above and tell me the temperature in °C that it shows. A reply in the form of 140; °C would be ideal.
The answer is 85; °C
